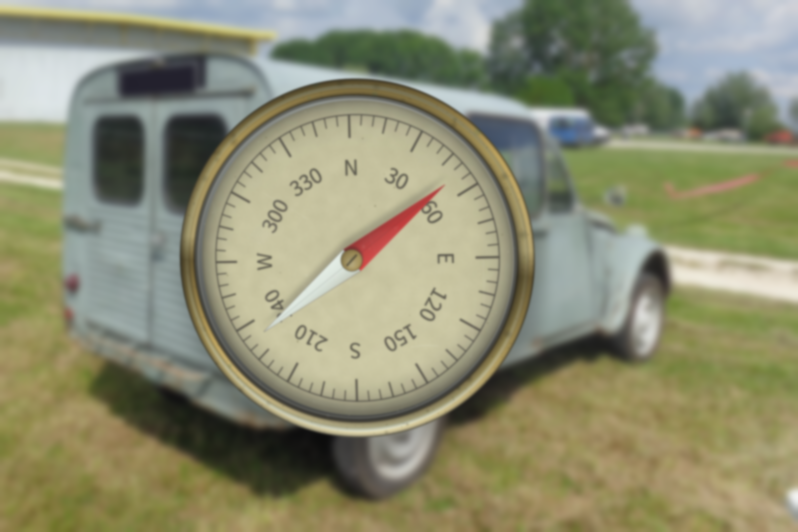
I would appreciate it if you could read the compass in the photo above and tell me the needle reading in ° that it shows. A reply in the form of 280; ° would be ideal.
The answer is 52.5; °
